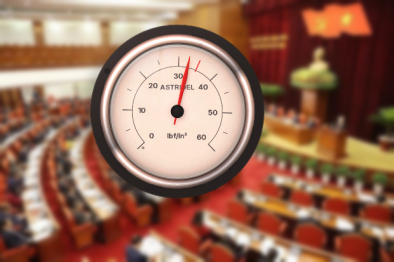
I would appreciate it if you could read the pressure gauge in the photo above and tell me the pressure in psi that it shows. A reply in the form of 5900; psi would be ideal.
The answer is 32.5; psi
